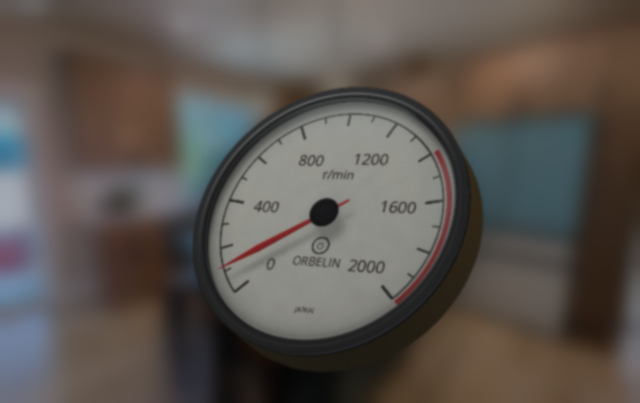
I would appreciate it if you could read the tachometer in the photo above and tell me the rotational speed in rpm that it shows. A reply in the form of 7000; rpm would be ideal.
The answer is 100; rpm
